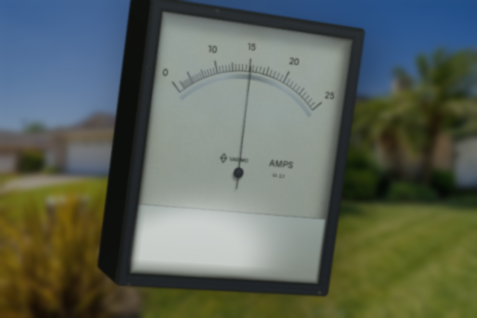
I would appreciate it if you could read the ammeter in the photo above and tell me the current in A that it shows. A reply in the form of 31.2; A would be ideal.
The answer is 15; A
